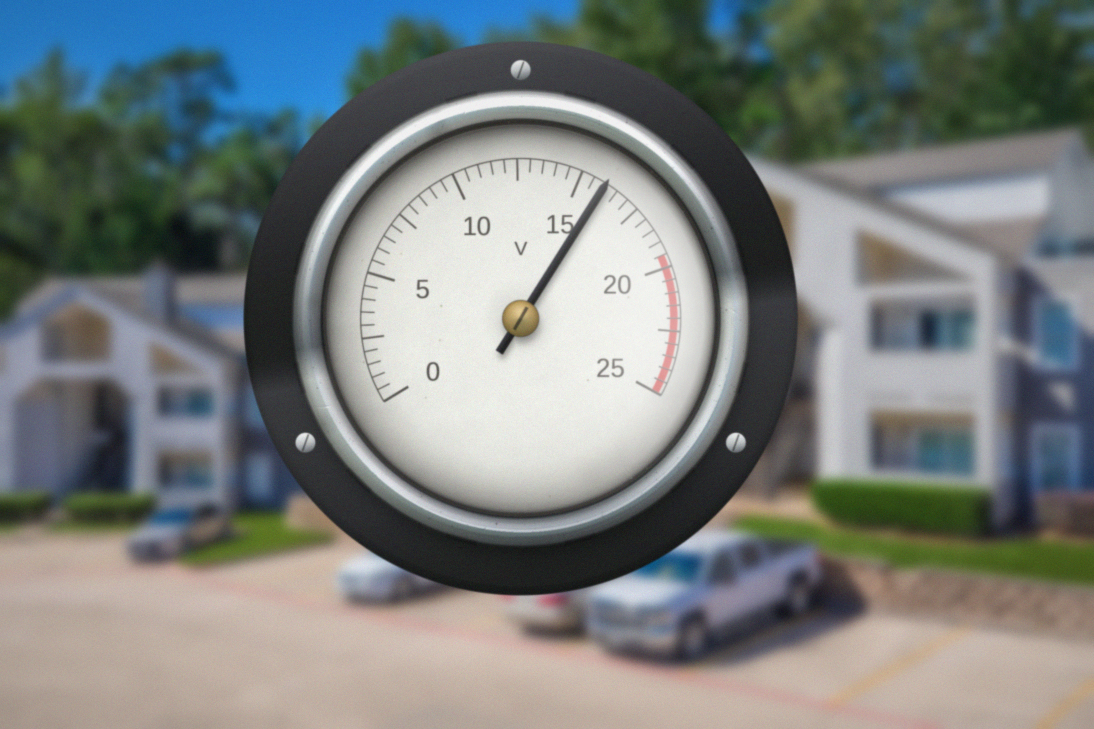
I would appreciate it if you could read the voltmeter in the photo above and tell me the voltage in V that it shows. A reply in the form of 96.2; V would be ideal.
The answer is 16; V
